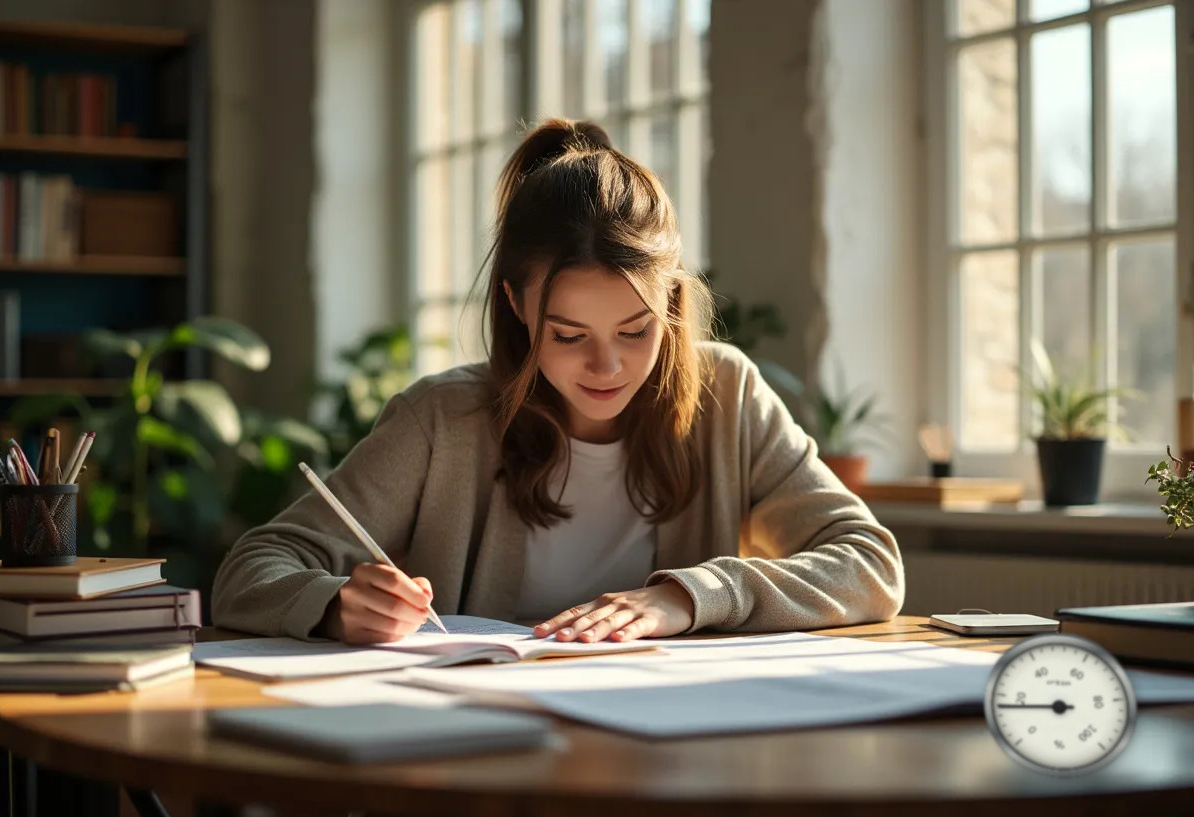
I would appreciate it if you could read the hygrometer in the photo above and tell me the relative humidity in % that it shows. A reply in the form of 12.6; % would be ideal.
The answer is 16; %
